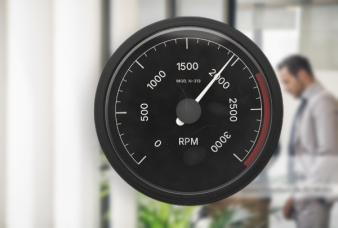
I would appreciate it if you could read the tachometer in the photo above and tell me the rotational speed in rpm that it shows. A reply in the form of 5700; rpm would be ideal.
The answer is 1950; rpm
